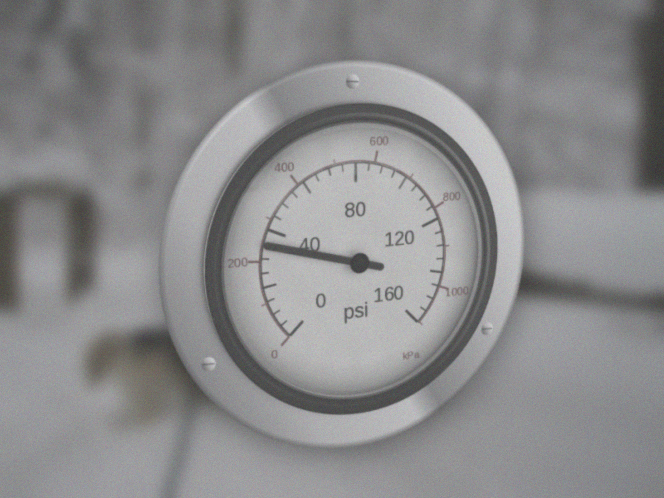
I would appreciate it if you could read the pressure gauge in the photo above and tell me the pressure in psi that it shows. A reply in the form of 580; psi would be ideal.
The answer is 35; psi
